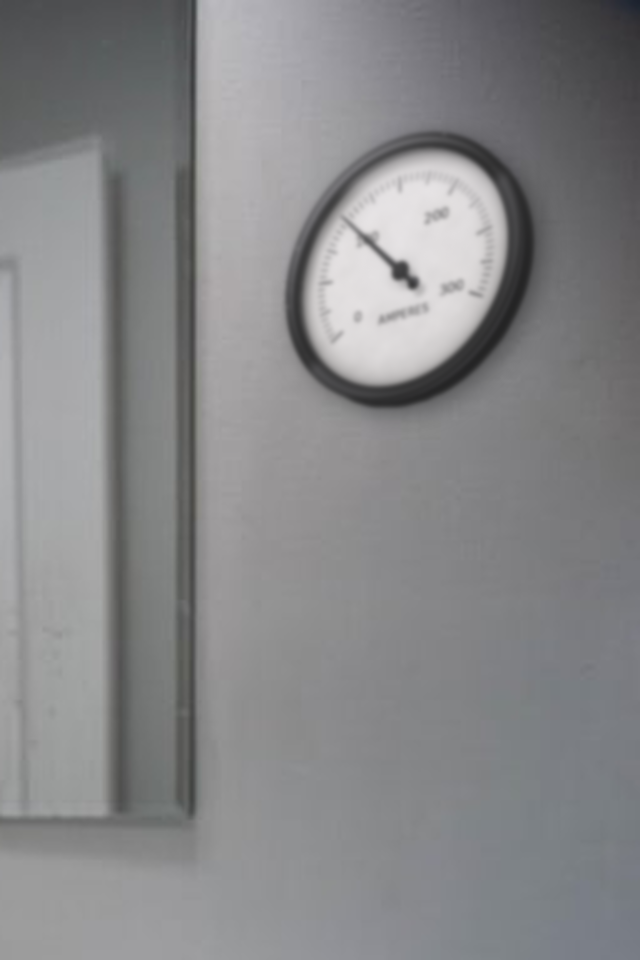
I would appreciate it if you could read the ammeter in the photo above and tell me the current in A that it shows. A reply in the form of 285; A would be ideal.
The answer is 100; A
